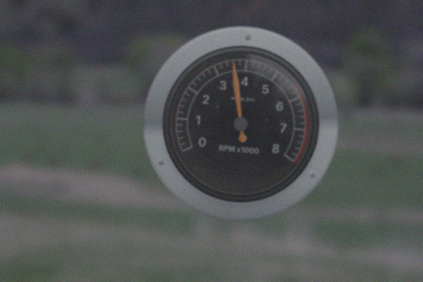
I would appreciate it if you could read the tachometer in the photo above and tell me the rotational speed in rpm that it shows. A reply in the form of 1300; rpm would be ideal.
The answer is 3600; rpm
